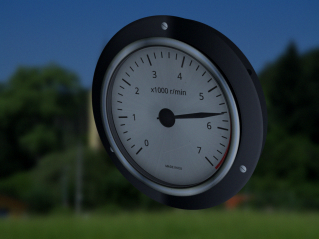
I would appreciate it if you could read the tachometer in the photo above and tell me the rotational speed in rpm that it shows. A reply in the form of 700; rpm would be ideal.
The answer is 5600; rpm
